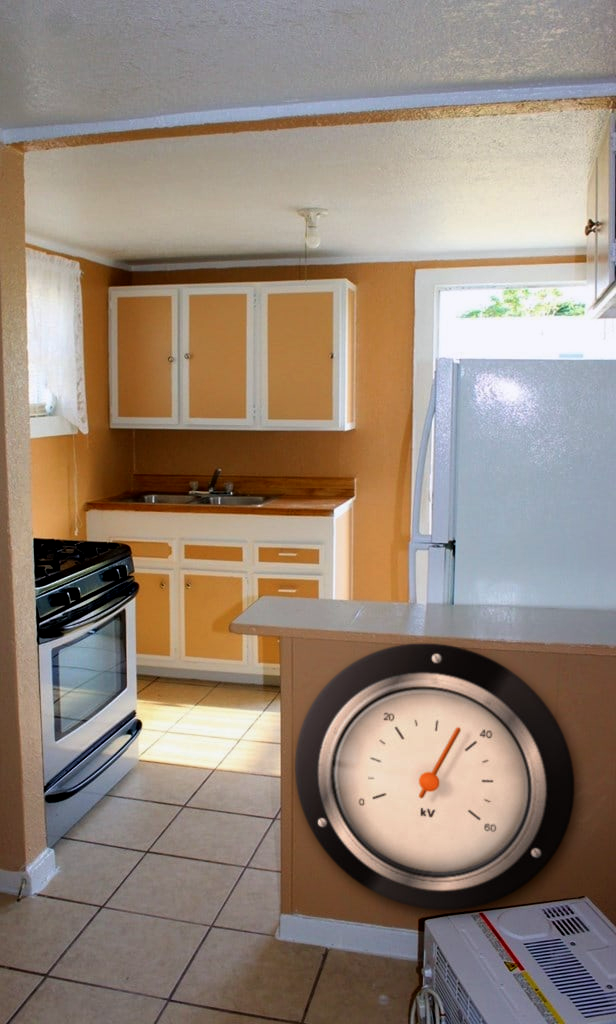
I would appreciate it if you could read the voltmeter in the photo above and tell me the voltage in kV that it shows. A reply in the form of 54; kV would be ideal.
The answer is 35; kV
